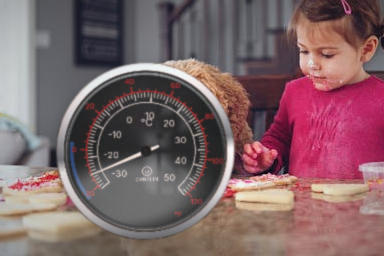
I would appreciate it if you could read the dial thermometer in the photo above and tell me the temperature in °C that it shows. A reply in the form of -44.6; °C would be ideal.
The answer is -25; °C
